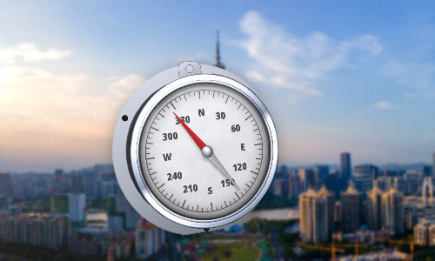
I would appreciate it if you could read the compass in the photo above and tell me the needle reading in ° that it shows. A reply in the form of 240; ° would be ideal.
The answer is 325; °
